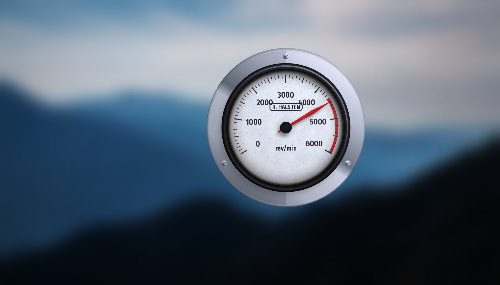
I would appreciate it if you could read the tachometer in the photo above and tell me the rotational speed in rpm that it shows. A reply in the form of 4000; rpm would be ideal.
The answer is 4500; rpm
